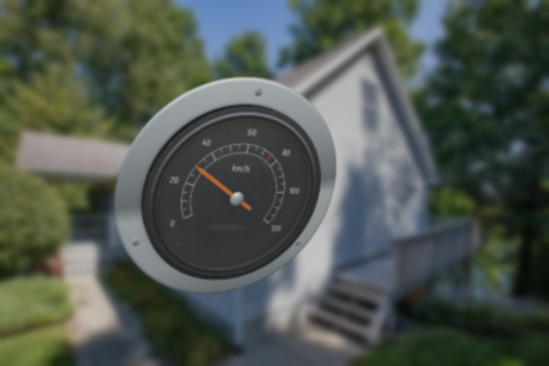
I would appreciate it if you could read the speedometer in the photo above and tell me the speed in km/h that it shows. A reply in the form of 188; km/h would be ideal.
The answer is 30; km/h
